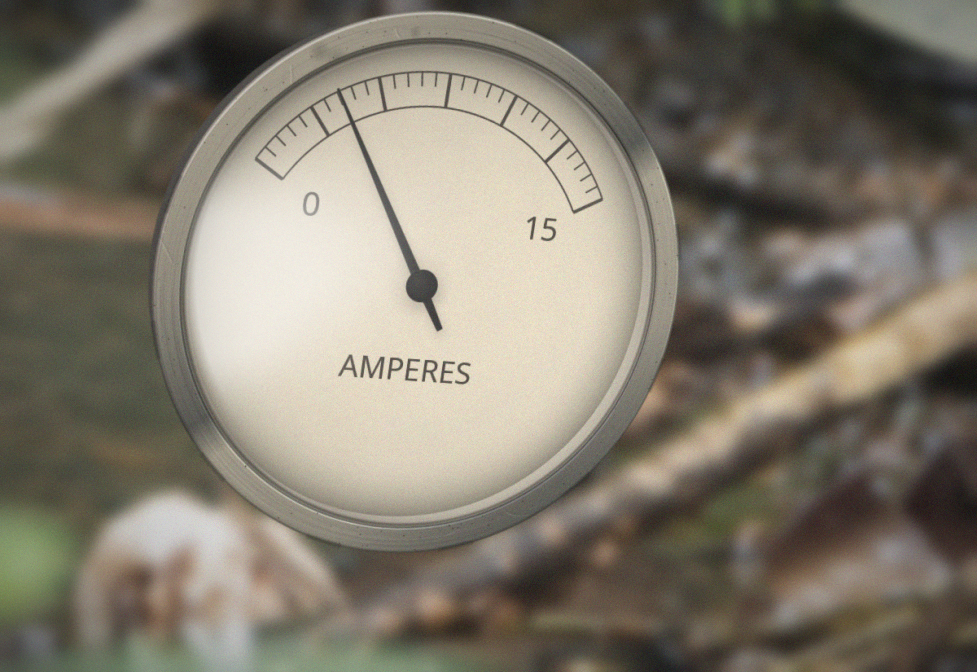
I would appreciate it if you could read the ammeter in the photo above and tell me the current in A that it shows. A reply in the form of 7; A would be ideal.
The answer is 3.5; A
